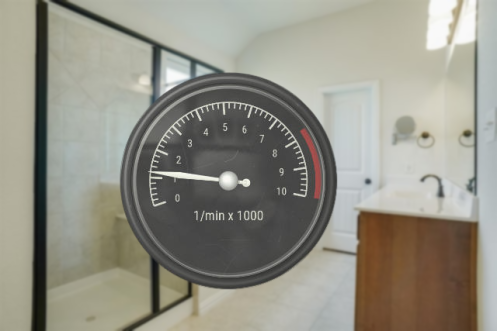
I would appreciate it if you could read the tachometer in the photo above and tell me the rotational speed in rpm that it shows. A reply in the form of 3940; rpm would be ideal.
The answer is 1200; rpm
